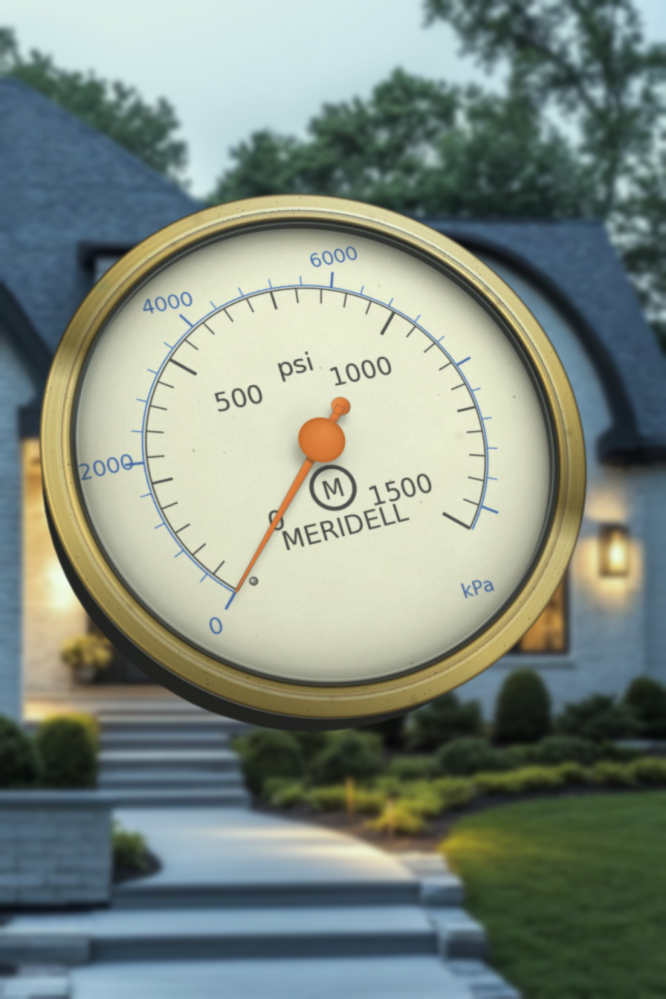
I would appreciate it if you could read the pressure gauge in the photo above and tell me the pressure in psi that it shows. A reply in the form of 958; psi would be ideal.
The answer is 0; psi
